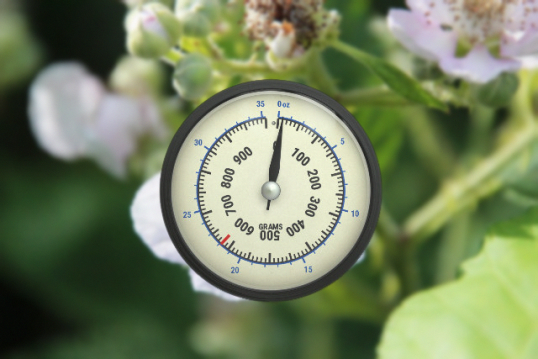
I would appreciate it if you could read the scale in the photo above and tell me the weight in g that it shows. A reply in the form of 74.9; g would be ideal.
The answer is 10; g
